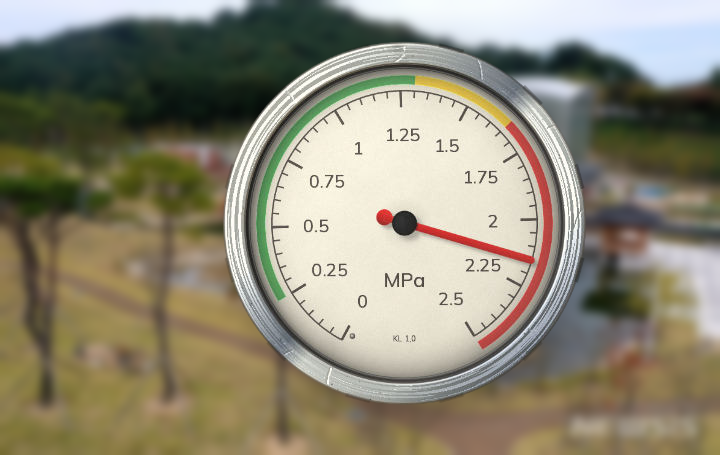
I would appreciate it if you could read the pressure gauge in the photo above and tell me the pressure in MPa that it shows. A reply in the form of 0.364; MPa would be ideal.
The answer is 2.15; MPa
